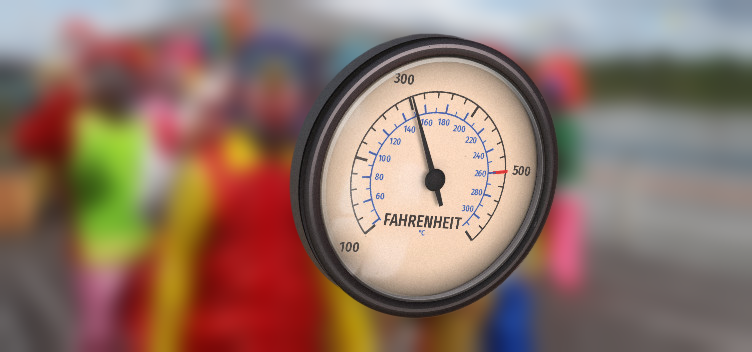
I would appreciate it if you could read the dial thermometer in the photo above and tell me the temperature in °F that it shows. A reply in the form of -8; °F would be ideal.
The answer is 300; °F
